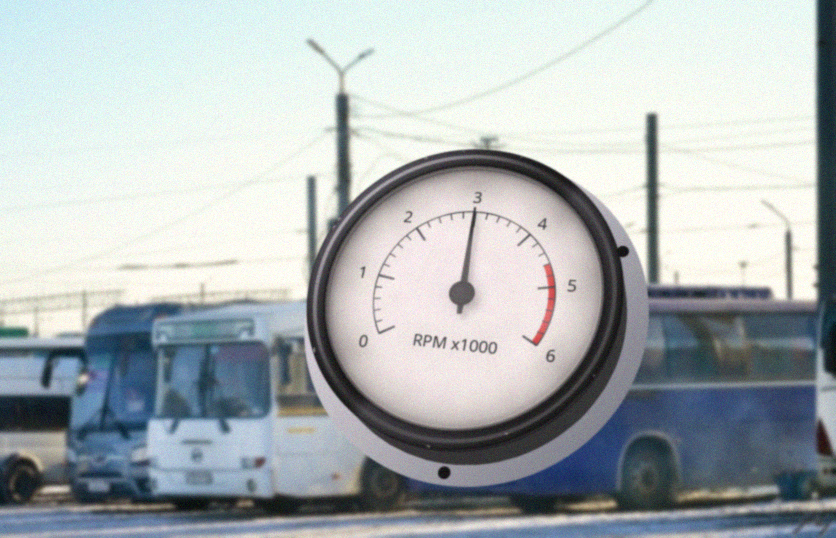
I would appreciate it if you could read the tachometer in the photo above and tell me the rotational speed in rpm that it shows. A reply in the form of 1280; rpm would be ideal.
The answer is 3000; rpm
